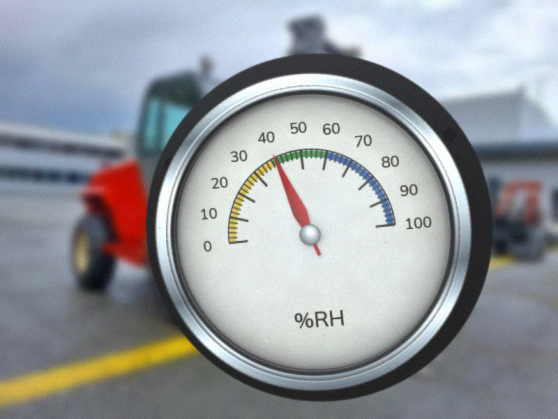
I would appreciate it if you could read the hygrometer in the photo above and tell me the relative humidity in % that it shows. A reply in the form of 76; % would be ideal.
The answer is 40; %
